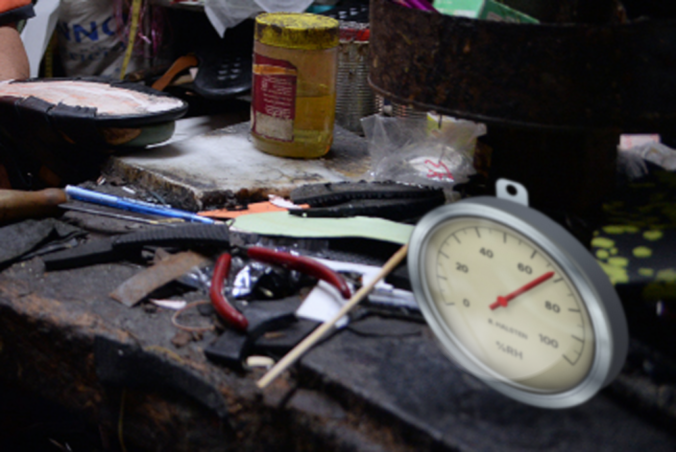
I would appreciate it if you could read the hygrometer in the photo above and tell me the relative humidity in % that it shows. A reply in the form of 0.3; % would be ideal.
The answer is 67.5; %
